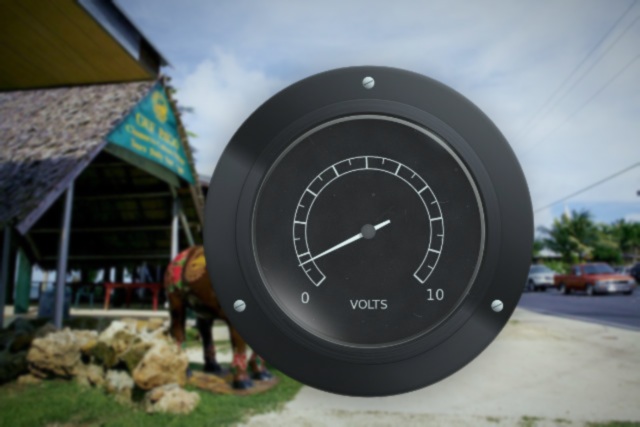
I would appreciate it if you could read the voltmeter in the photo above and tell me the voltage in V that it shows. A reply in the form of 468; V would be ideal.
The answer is 0.75; V
